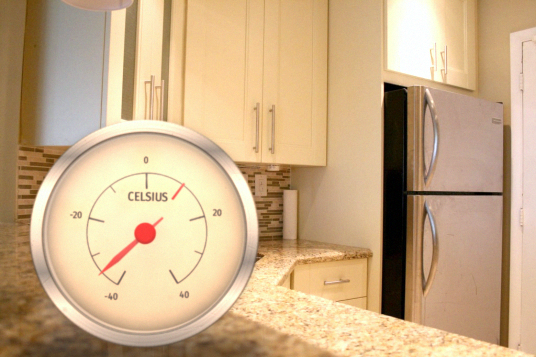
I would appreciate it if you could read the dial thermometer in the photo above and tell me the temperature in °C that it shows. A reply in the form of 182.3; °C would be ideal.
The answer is -35; °C
